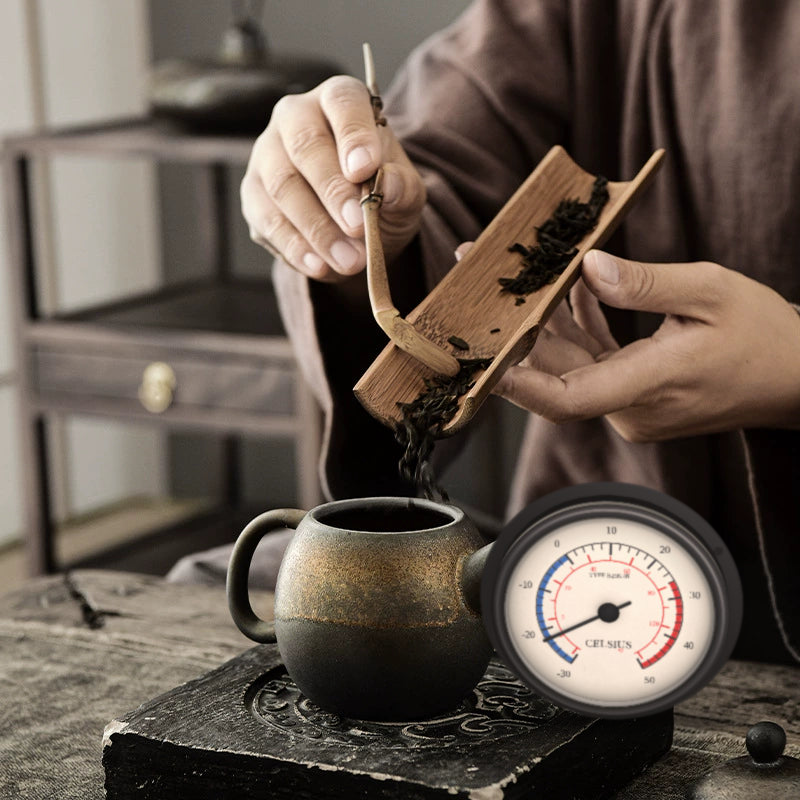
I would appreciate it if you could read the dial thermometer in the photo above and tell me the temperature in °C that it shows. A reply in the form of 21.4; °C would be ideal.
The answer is -22; °C
